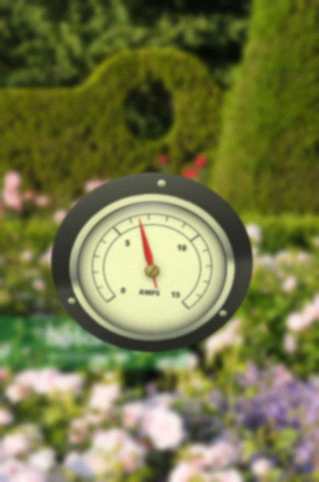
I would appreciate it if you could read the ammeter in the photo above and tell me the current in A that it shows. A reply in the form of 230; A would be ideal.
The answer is 6.5; A
